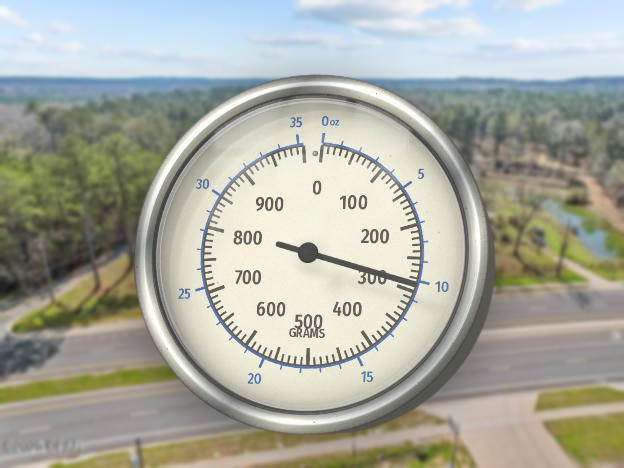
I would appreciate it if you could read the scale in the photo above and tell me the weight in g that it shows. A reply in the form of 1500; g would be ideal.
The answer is 290; g
